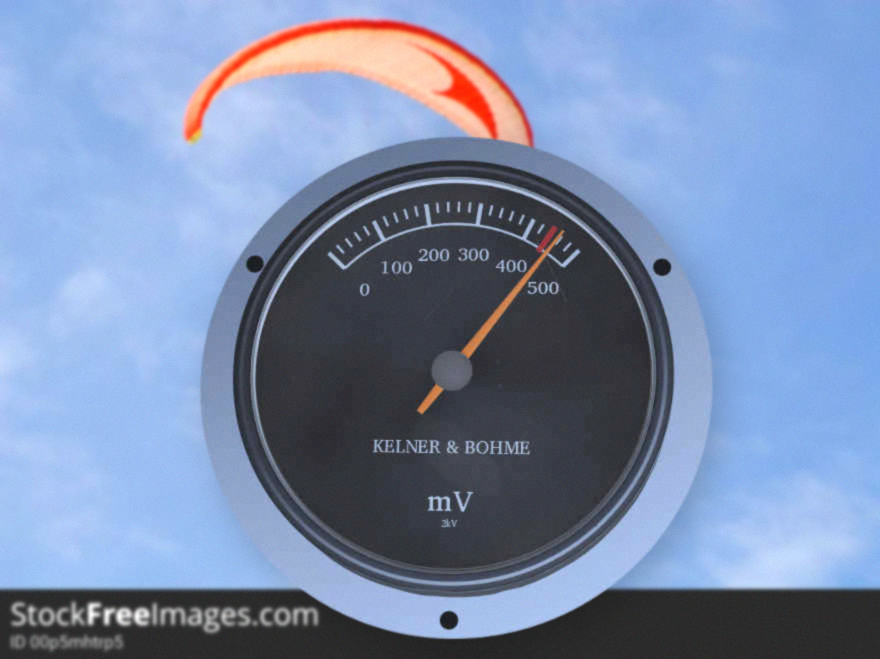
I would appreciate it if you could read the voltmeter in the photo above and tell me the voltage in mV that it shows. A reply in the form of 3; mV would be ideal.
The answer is 460; mV
